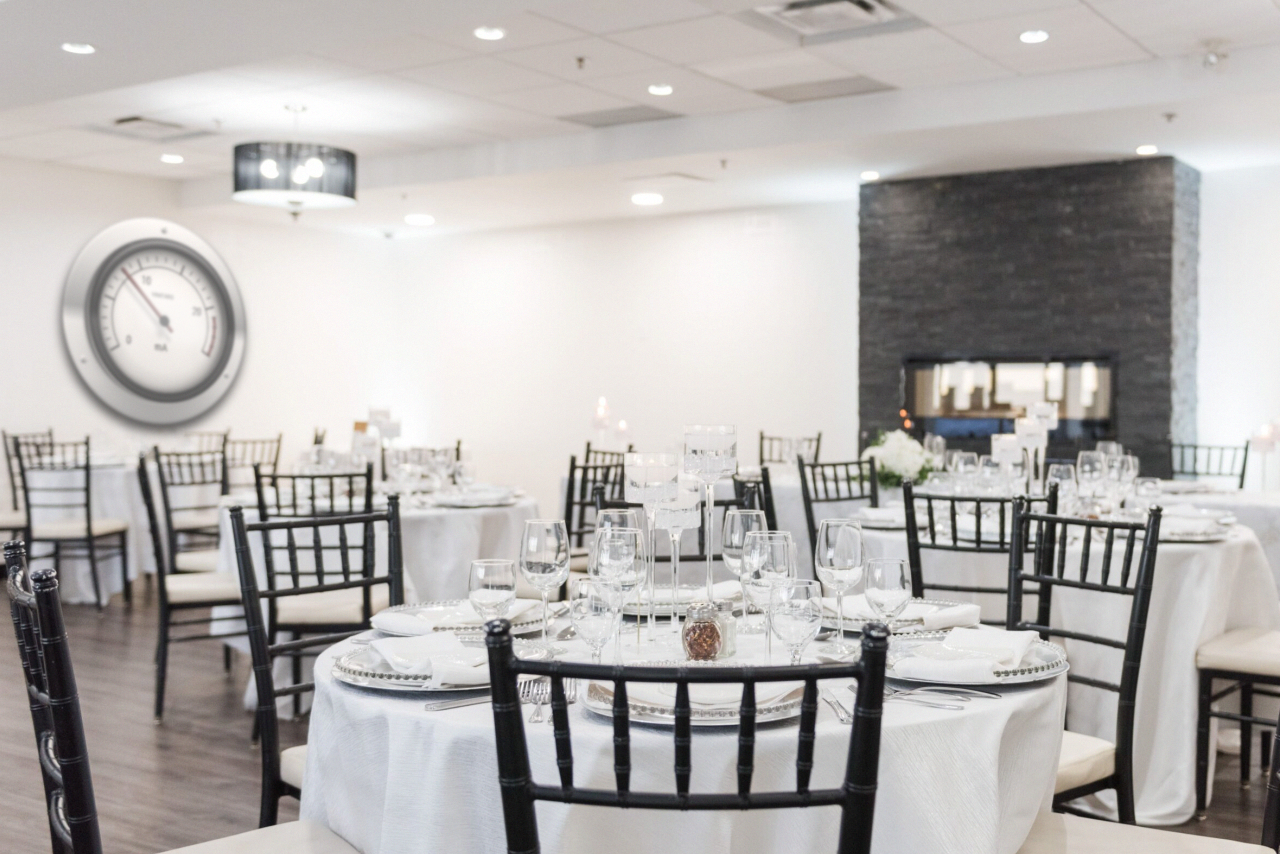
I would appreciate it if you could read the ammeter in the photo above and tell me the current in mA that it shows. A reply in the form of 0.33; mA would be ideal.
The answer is 8; mA
